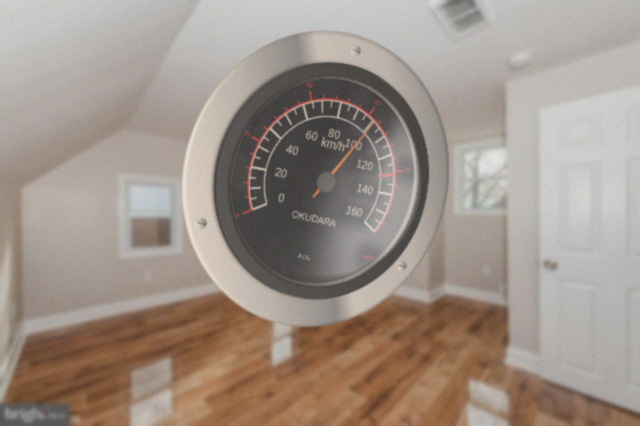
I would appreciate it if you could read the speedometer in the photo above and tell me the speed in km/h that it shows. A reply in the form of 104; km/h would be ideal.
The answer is 100; km/h
